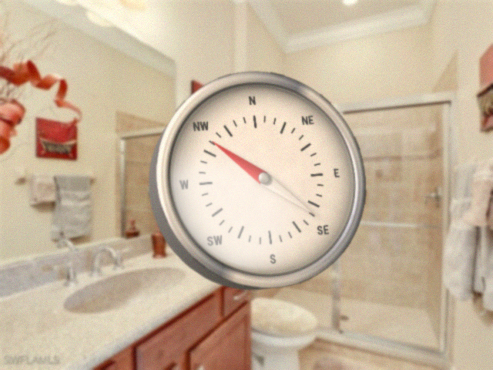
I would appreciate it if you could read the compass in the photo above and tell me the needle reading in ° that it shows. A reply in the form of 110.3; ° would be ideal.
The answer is 310; °
